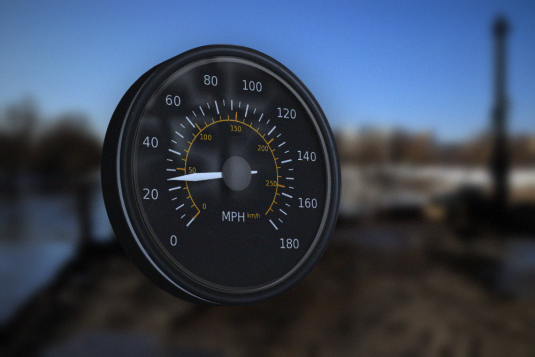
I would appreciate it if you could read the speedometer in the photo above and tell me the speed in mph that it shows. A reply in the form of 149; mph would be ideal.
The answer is 25; mph
